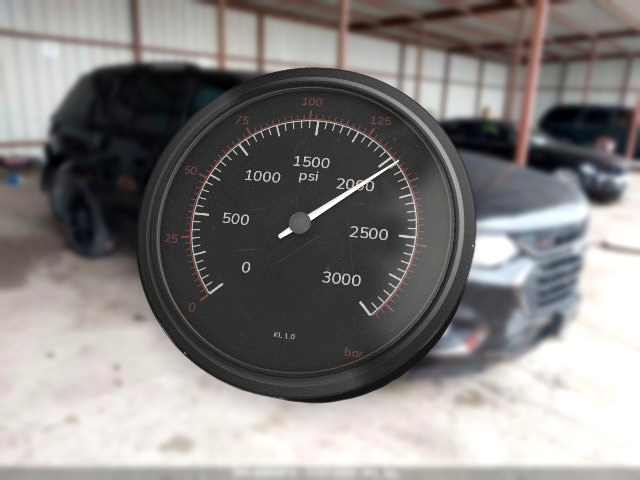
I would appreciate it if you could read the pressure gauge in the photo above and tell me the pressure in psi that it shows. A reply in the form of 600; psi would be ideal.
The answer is 2050; psi
